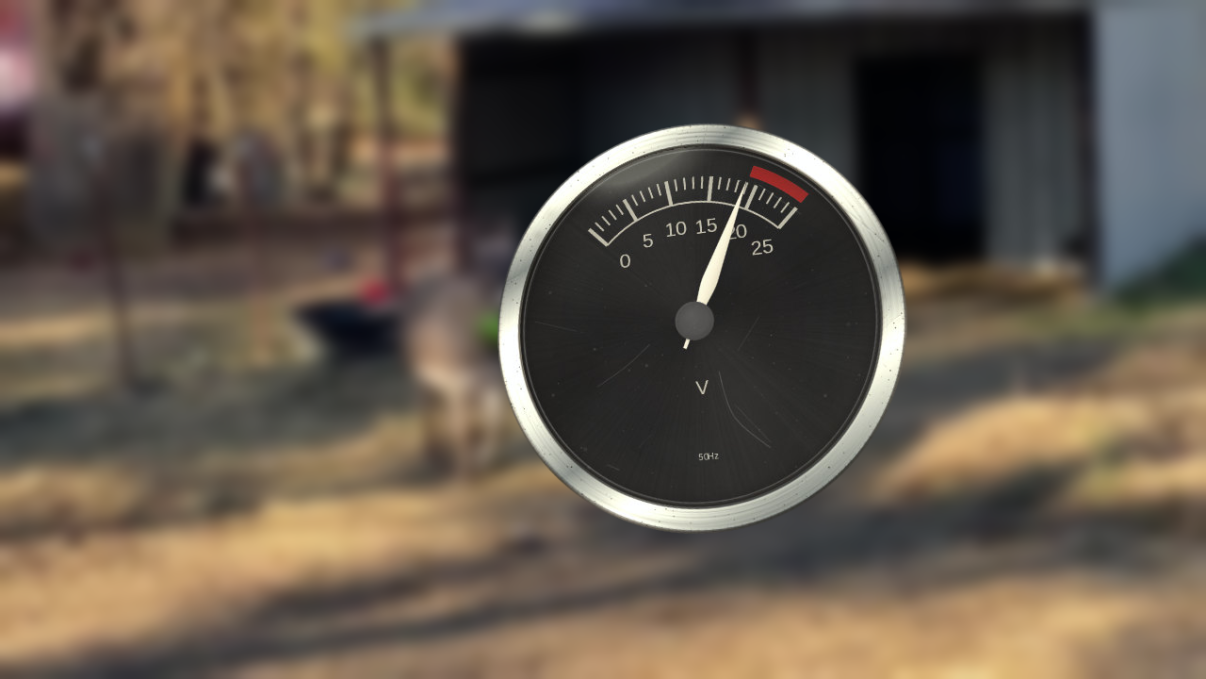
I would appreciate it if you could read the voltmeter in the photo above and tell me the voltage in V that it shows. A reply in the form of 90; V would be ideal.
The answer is 19; V
